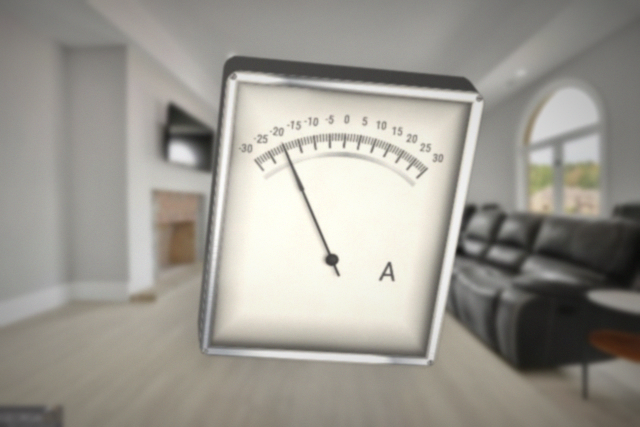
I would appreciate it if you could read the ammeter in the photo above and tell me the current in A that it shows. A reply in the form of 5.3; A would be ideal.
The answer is -20; A
